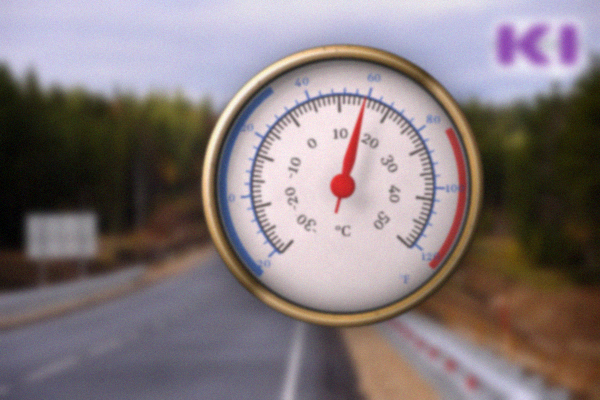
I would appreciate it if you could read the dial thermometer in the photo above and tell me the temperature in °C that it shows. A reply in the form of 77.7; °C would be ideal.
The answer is 15; °C
